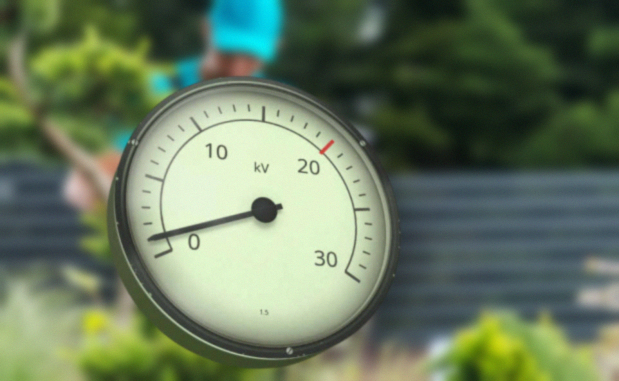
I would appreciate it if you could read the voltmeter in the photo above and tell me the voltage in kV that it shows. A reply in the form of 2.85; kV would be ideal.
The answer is 1; kV
